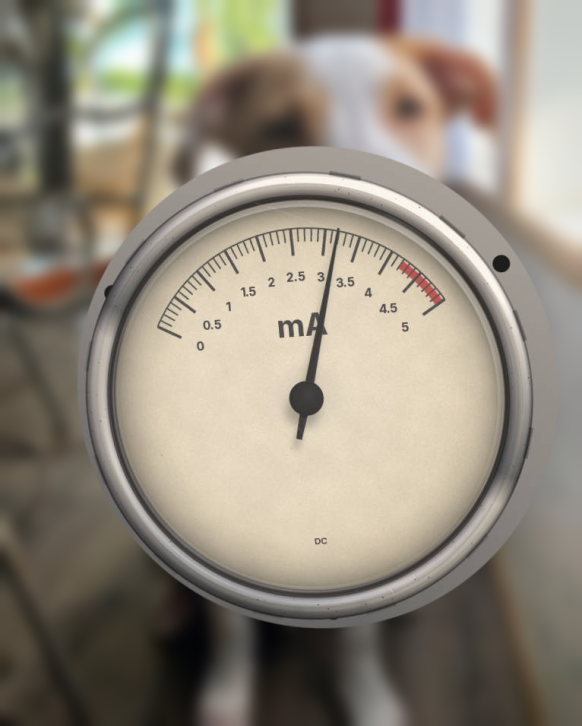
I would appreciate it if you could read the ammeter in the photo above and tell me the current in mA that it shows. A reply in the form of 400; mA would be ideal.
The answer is 3.2; mA
